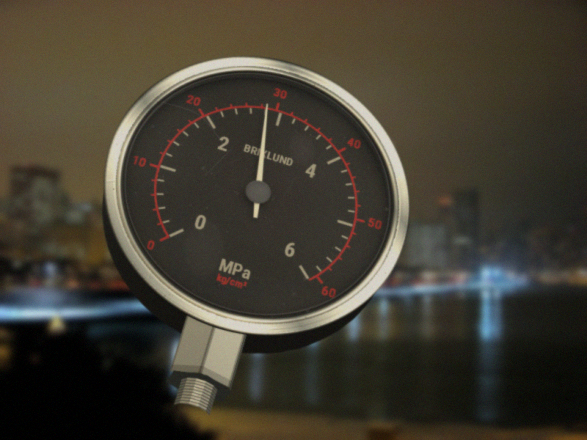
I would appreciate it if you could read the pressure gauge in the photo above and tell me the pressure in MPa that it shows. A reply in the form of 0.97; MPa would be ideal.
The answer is 2.8; MPa
